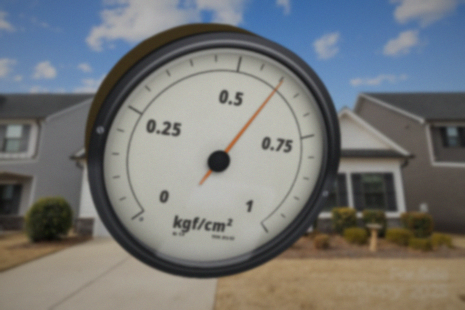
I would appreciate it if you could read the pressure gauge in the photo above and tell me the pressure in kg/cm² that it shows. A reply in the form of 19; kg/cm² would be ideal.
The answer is 0.6; kg/cm²
